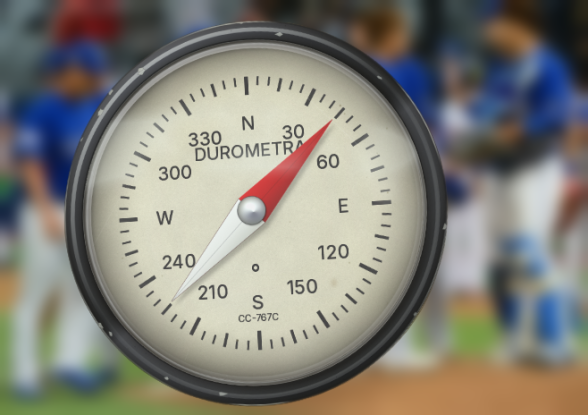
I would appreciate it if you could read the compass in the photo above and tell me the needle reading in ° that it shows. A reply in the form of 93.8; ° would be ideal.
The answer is 45; °
